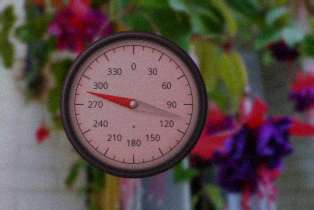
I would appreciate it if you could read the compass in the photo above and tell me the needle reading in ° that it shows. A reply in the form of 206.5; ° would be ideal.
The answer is 285; °
